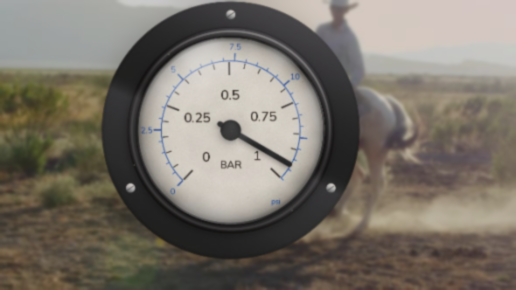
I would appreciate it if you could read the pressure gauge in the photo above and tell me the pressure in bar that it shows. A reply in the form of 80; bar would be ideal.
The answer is 0.95; bar
